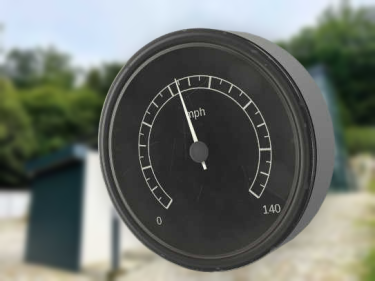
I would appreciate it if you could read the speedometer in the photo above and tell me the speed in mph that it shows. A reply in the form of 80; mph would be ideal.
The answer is 65; mph
